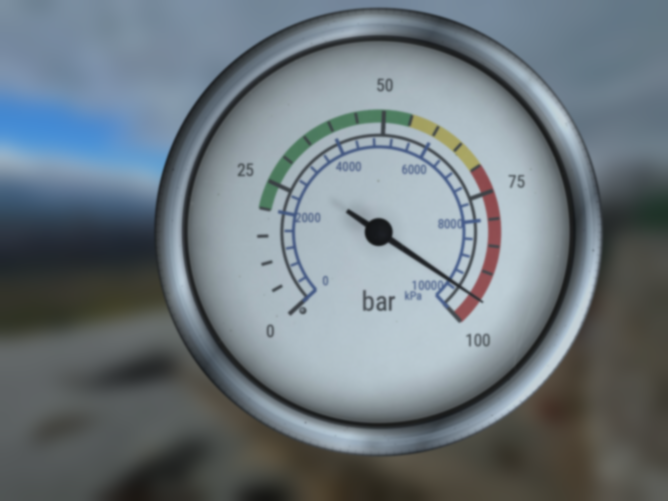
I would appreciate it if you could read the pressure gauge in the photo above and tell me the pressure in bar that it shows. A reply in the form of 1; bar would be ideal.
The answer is 95; bar
